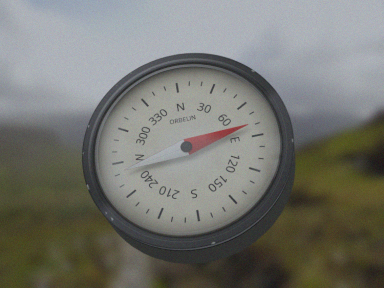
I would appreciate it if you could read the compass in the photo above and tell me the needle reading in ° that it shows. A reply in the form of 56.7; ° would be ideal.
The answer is 80; °
